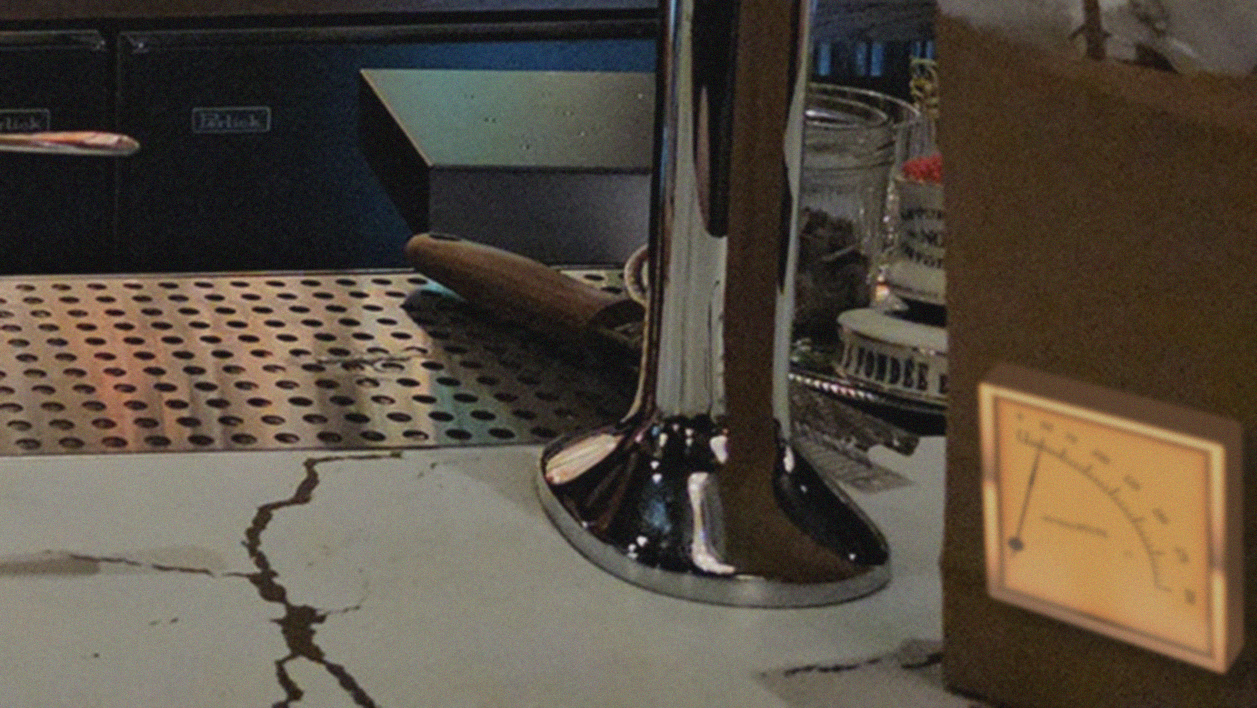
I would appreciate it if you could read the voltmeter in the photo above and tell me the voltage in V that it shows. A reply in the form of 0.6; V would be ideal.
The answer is 50; V
